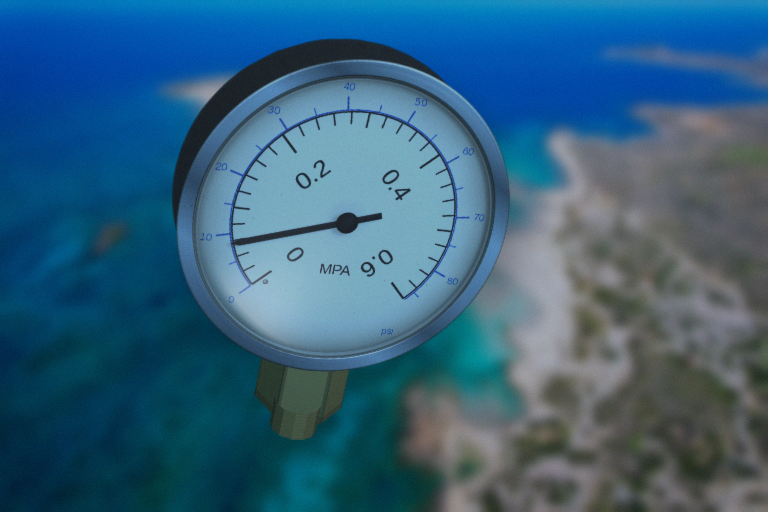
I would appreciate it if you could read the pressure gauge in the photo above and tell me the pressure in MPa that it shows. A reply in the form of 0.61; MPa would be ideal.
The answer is 0.06; MPa
